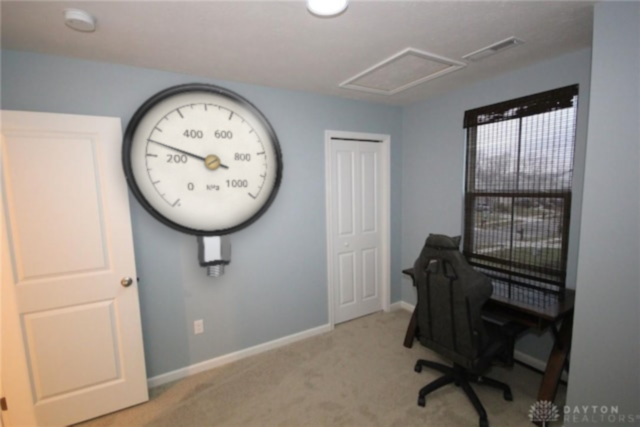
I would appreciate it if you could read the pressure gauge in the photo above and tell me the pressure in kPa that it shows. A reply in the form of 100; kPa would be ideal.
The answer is 250; kPa
